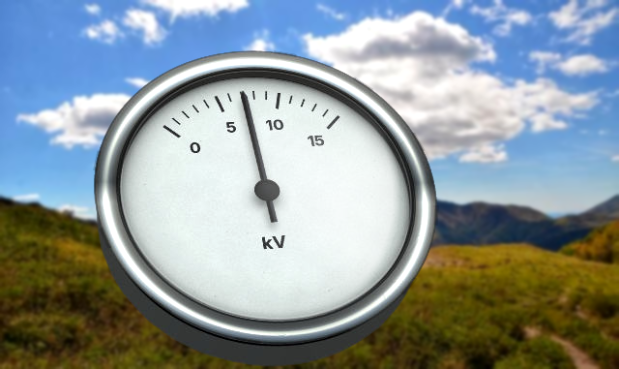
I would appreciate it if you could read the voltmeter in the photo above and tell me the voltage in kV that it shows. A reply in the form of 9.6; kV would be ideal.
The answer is 7; kV
